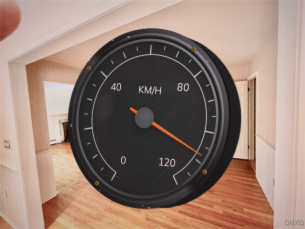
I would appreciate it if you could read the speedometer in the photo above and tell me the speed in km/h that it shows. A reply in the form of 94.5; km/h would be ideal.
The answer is 107.5; km/h
